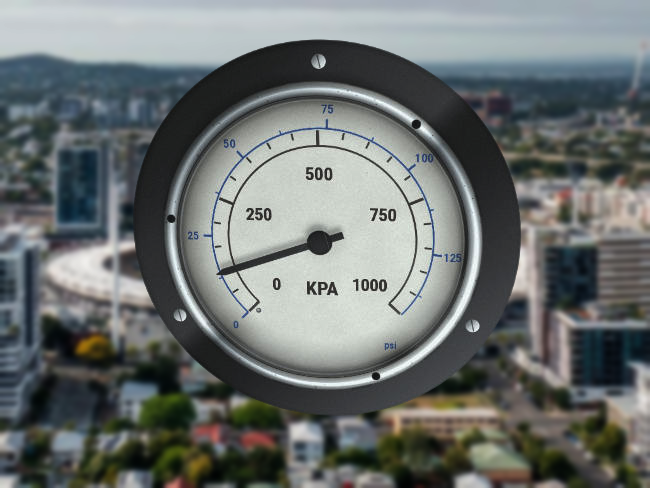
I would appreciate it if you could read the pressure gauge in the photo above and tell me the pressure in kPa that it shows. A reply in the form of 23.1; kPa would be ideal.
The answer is 100; kPa
